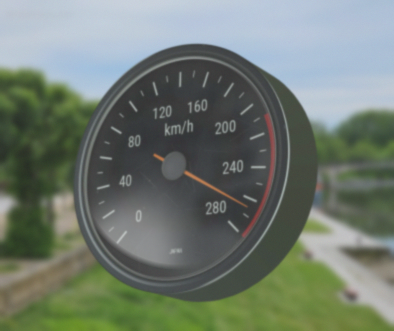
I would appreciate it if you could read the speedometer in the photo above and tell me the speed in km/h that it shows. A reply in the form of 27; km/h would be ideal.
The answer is 265; km/h
